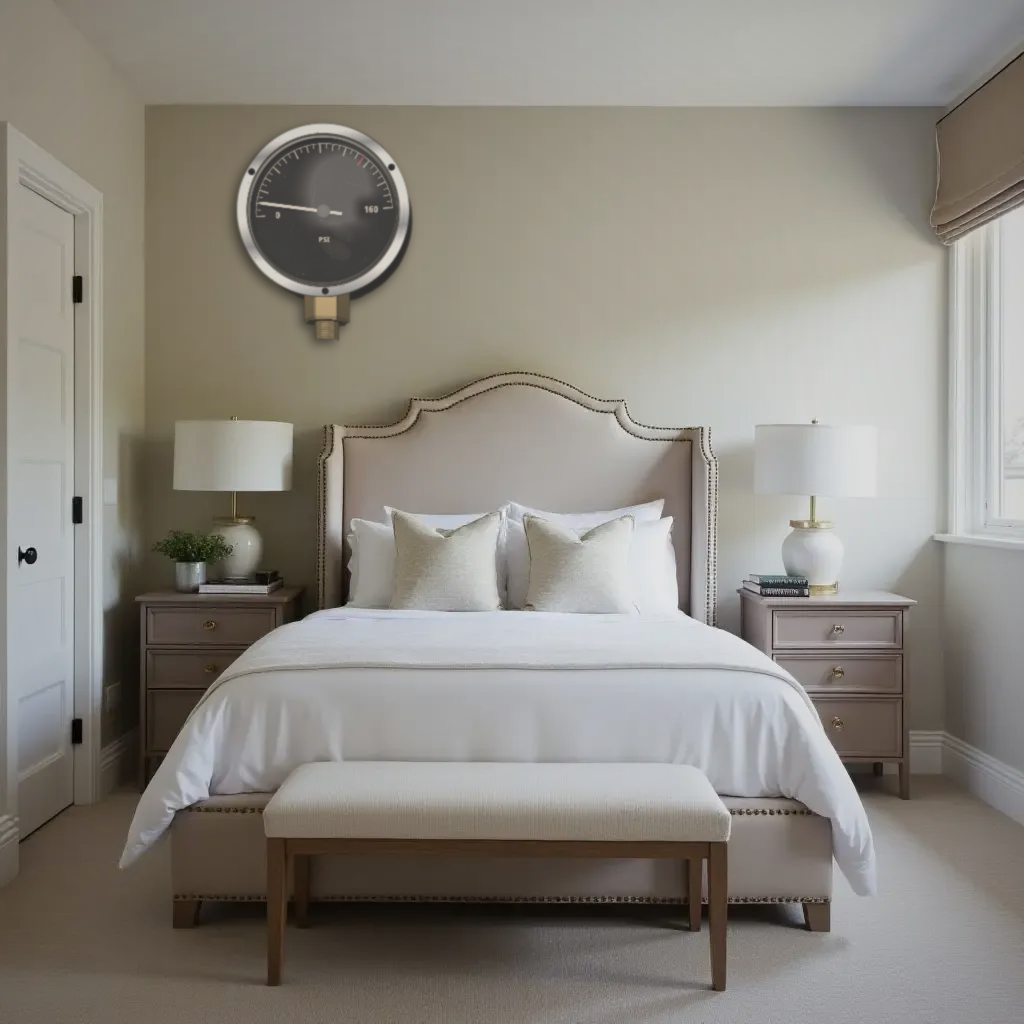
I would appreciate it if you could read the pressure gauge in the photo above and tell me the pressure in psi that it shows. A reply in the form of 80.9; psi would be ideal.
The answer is 10; psi
